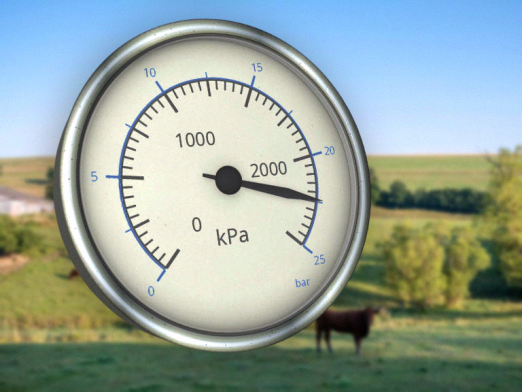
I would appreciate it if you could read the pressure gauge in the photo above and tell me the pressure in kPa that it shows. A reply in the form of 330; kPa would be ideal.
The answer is 2250; kPa
